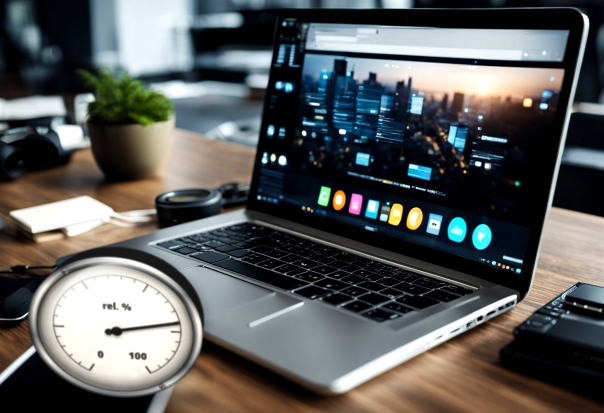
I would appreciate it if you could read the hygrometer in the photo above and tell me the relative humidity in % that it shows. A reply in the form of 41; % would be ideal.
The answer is 76; %
